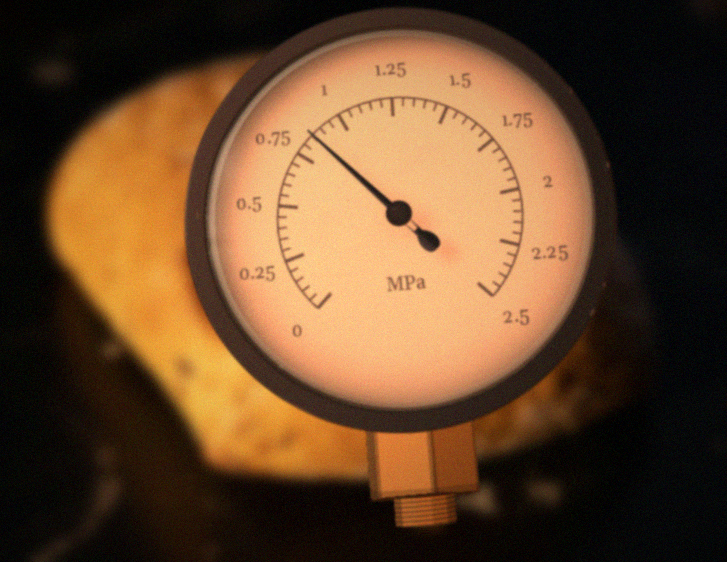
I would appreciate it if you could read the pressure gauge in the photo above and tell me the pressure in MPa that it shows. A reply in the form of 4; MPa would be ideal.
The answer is 0.85; MPa
